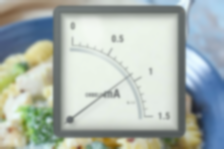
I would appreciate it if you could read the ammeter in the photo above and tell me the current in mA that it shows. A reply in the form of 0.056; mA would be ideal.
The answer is 0.9; mA
